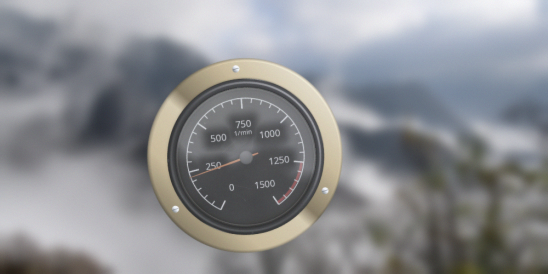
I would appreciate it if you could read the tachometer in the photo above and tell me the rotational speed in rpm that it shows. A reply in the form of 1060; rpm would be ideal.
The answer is 225; rpm
